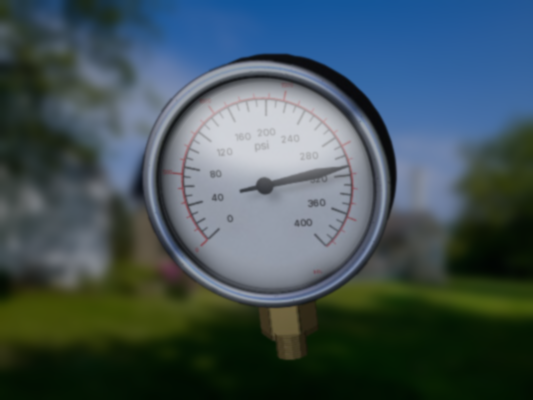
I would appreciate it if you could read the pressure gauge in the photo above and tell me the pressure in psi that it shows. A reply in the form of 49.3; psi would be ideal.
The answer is 310; psi
